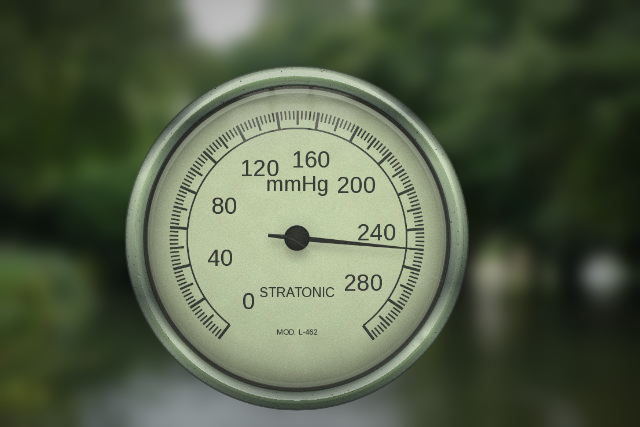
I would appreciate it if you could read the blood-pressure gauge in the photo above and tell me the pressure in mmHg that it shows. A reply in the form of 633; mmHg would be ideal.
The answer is 250; mmHg
